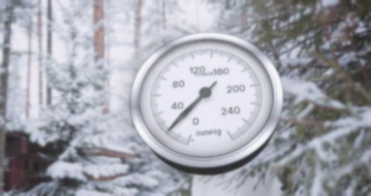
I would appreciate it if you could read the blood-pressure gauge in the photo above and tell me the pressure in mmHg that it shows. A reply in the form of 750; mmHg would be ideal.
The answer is 20; mmHg
